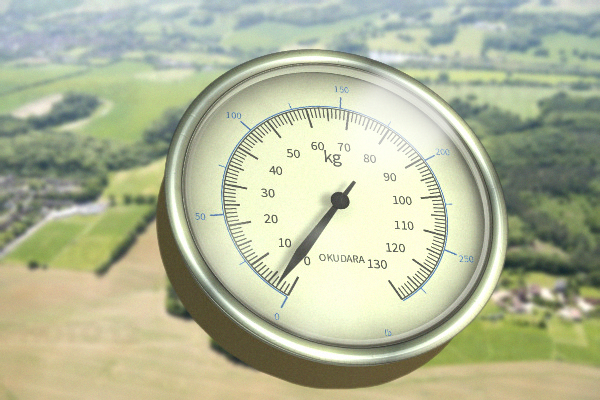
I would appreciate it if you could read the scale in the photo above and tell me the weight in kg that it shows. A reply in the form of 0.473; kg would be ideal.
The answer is 3; kg
